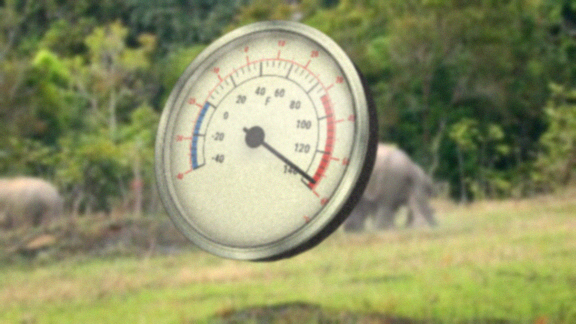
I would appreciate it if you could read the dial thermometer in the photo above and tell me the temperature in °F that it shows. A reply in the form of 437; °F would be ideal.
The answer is 136; °F
